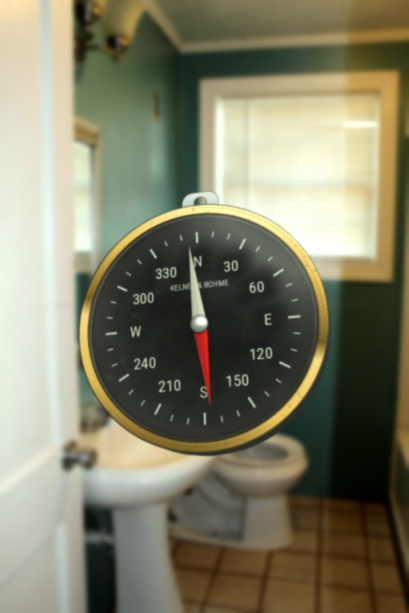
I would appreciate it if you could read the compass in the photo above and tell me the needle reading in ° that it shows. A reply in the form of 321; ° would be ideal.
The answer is 175; °
